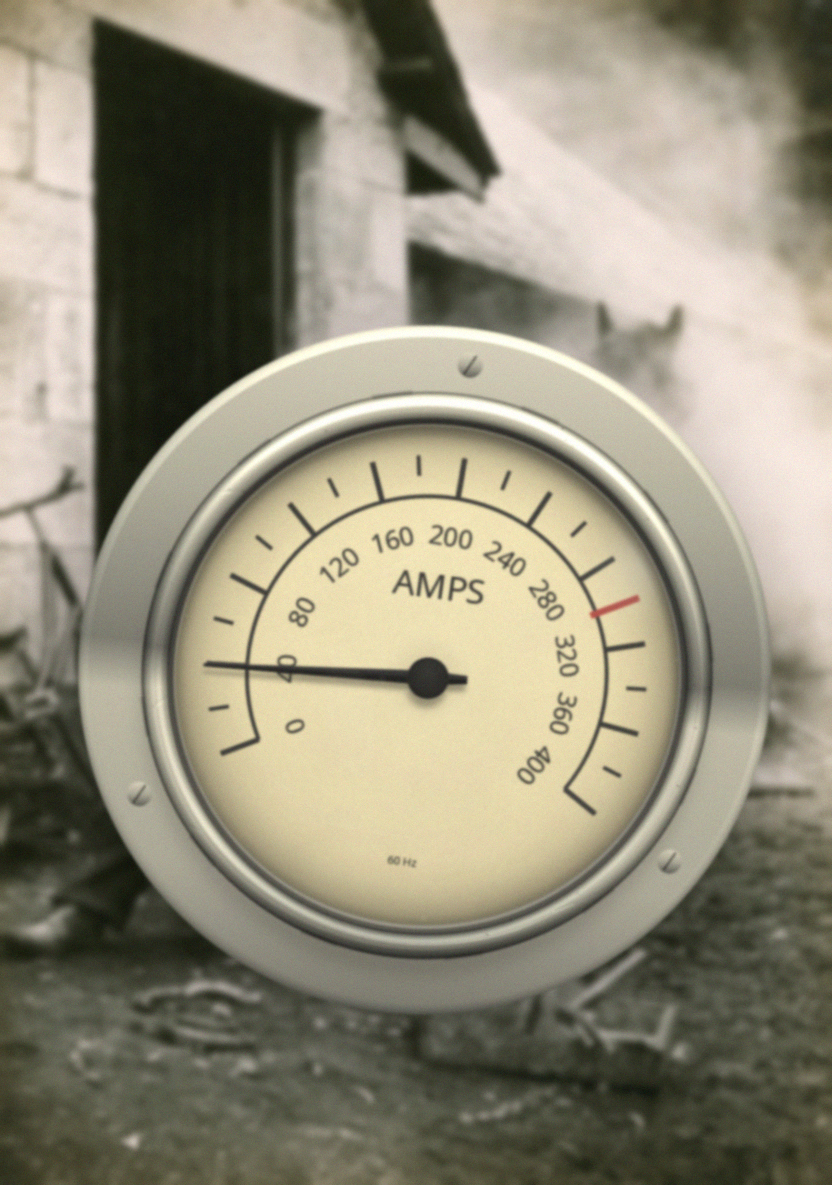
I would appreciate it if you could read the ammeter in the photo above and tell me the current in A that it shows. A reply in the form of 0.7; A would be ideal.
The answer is 40; A
